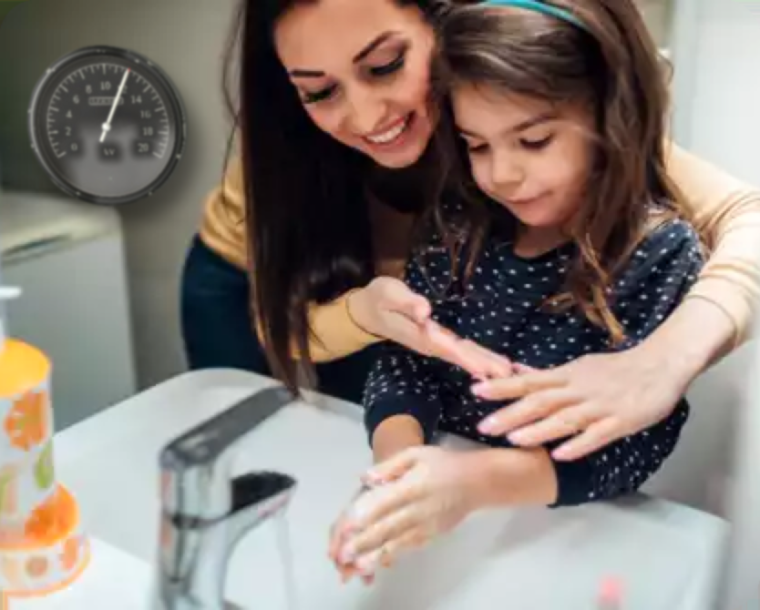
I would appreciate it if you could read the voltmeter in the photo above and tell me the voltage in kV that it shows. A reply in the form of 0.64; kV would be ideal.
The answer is 12; kV
